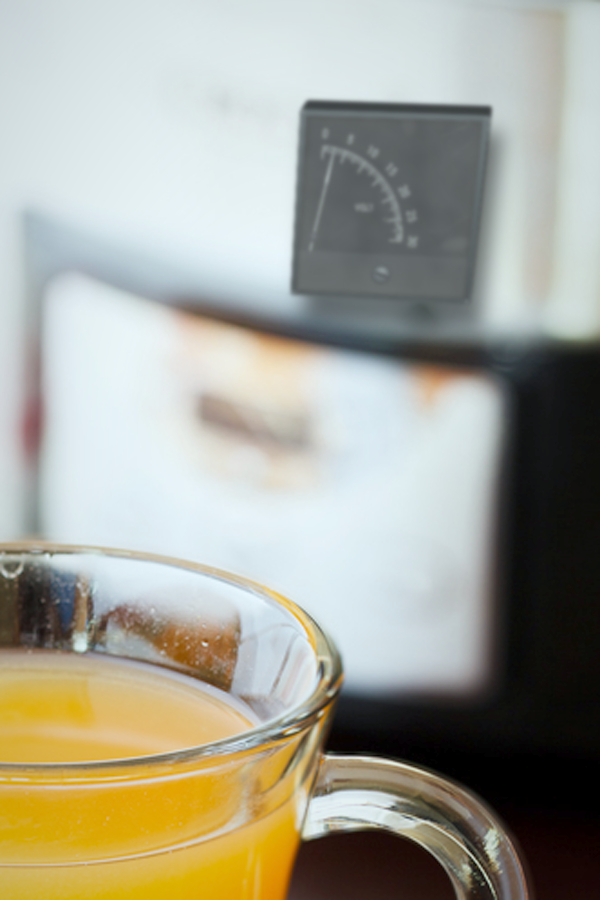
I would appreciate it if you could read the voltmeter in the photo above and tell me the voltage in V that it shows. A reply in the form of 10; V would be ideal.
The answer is 2.5; V
